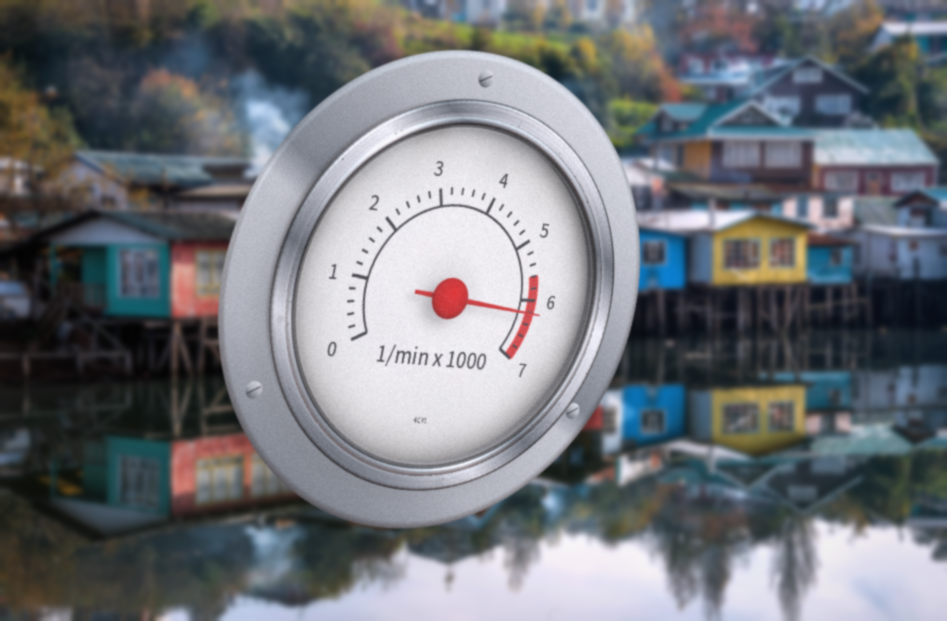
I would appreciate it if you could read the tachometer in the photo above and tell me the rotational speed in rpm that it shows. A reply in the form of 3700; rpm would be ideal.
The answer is 6200; rpm
